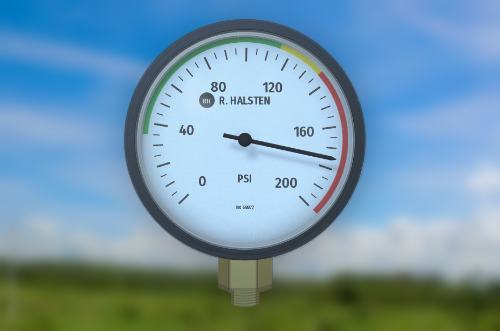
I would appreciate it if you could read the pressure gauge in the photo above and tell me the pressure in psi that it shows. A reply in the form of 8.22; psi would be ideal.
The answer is 175; psi
